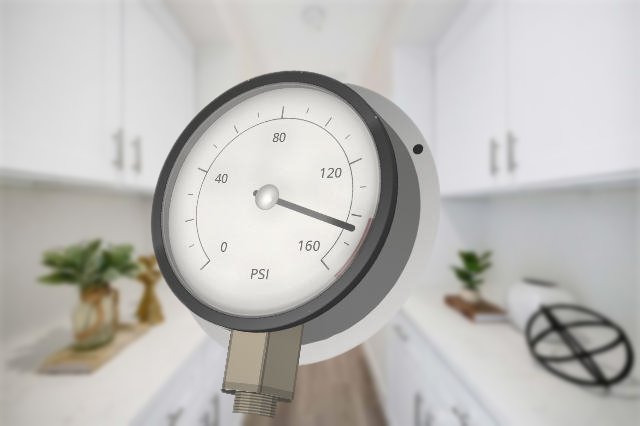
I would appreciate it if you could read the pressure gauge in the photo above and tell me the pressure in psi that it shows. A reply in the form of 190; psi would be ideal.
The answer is 145; psi
